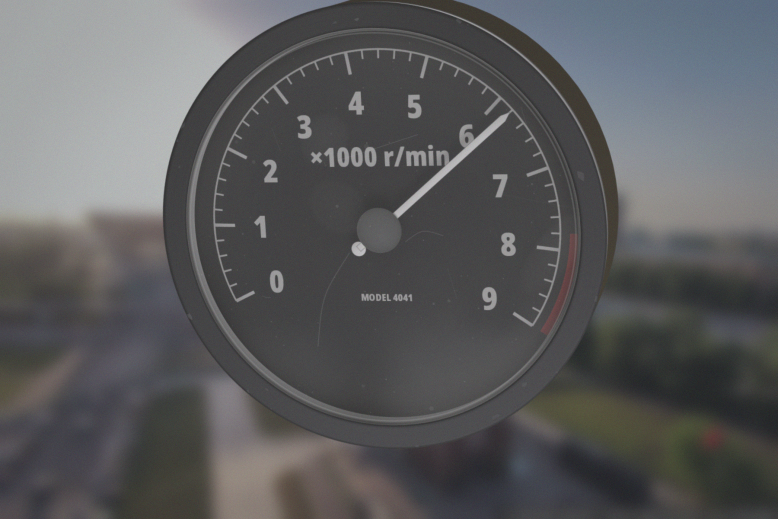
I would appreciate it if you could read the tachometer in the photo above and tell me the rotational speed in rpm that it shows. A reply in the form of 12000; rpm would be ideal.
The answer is 6200; rpm
